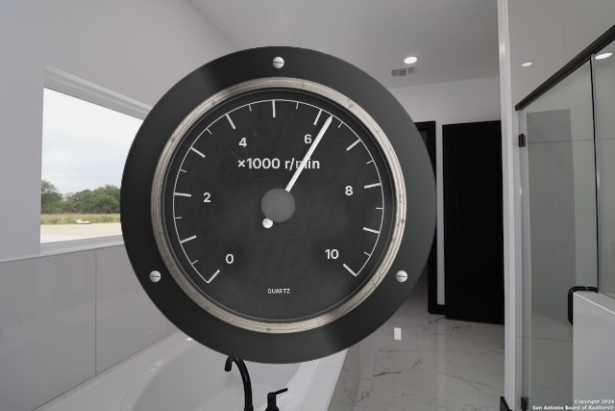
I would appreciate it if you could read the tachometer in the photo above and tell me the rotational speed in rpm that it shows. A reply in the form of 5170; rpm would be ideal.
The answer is 6250; rpm
